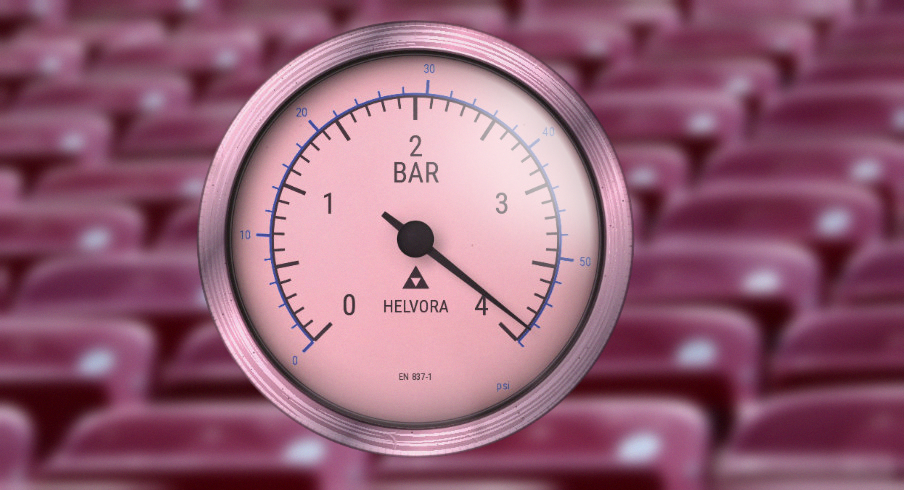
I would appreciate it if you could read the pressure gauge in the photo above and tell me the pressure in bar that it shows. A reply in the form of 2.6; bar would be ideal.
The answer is 3.9; bar
